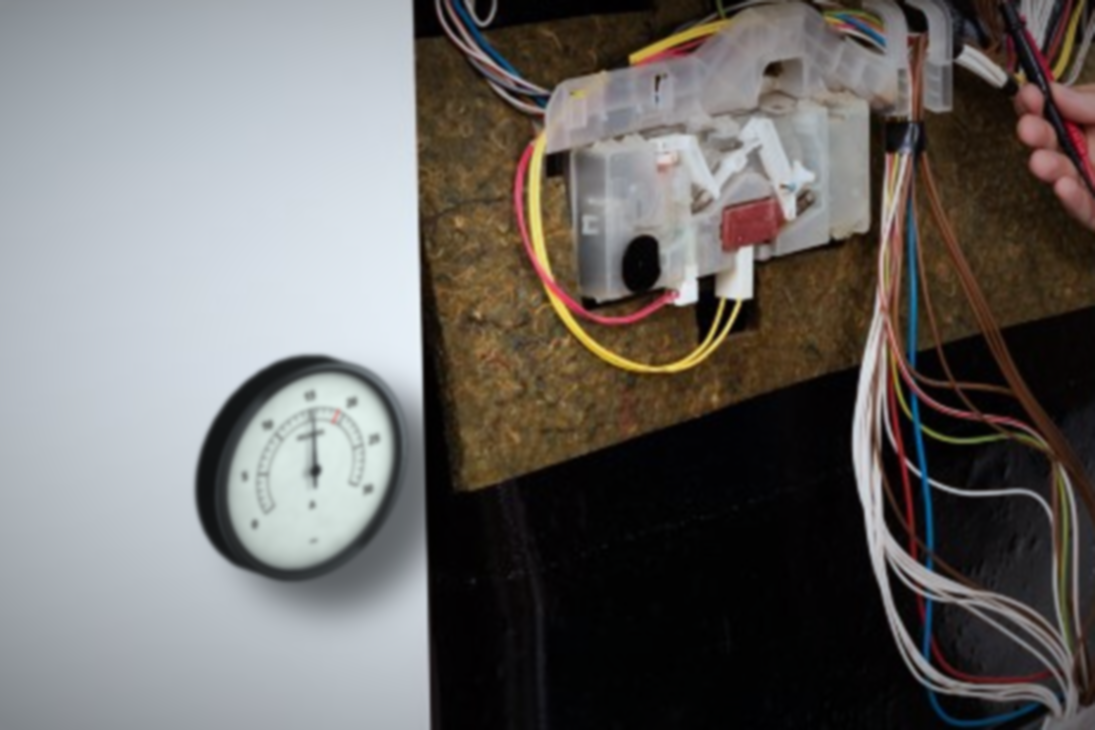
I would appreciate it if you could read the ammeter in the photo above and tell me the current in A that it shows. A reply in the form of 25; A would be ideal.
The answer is 15; A
